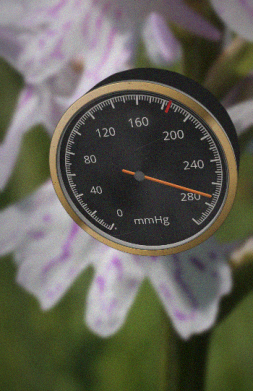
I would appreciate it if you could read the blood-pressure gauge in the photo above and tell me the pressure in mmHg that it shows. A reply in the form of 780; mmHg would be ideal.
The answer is 270; mmHg
